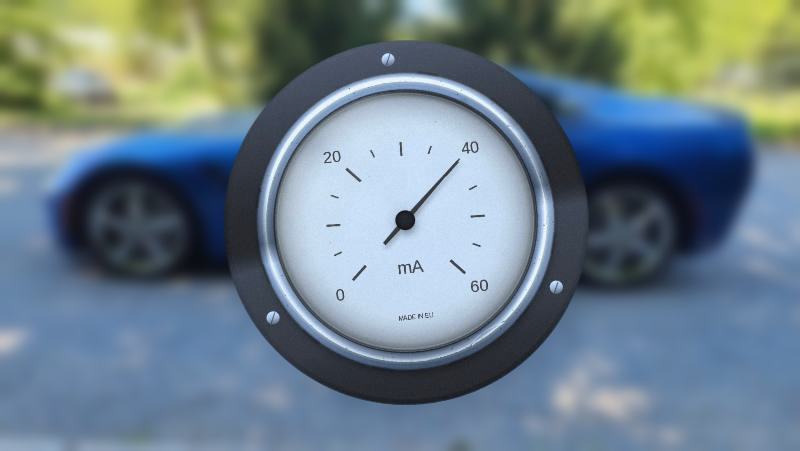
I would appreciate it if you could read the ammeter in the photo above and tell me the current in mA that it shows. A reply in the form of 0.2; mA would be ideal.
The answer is 40; mA
